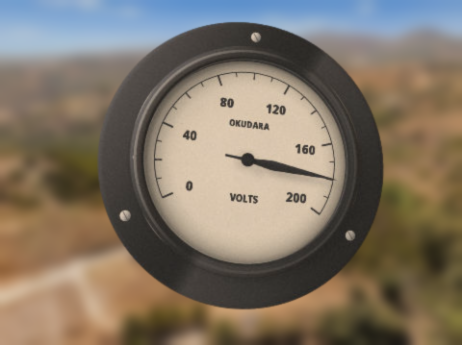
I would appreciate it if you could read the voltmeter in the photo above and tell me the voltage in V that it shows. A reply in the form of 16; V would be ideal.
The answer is 180; V
